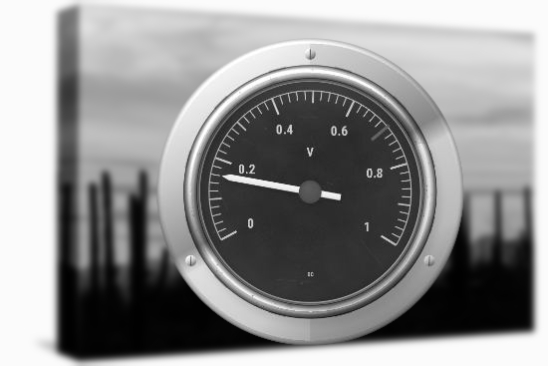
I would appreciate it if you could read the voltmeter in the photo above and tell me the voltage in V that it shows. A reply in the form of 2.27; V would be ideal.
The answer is 0.16; V
